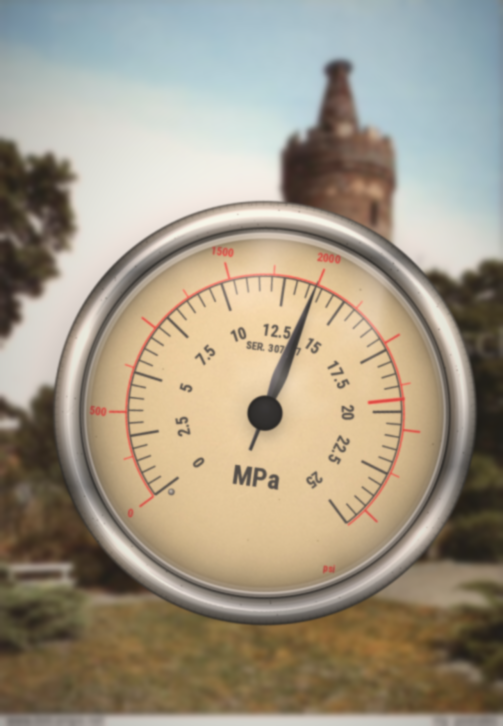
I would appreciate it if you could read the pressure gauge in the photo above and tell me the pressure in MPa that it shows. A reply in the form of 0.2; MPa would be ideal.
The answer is 13.75; MPa
